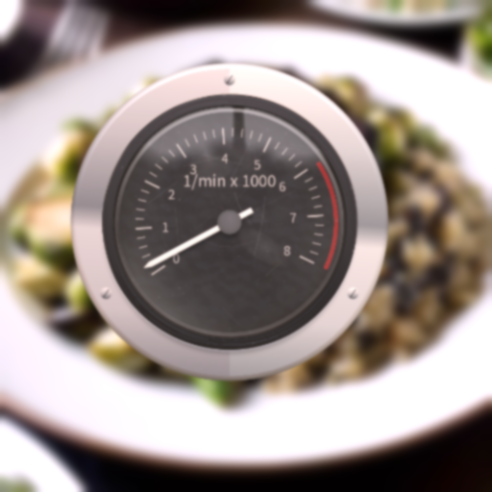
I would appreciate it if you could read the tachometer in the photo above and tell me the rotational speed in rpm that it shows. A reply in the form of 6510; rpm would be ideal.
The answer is 200; rpm
